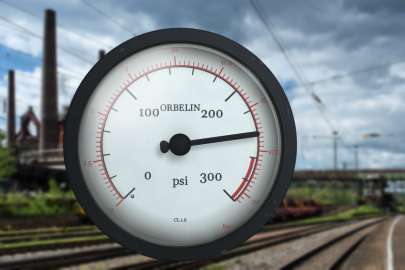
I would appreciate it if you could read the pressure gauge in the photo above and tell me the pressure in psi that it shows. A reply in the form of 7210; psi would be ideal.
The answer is 240; psi
